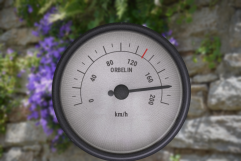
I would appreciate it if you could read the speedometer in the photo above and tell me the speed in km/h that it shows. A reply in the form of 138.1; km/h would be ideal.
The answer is 180; km/h
